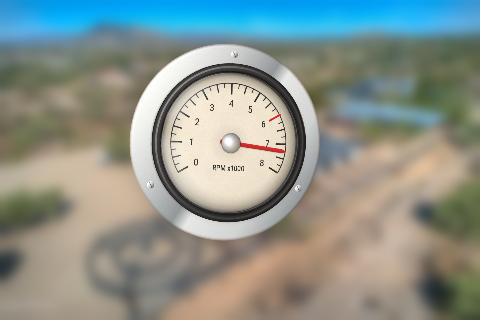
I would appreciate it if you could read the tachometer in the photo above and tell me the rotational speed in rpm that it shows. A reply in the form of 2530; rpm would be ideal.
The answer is 7250; rpm
